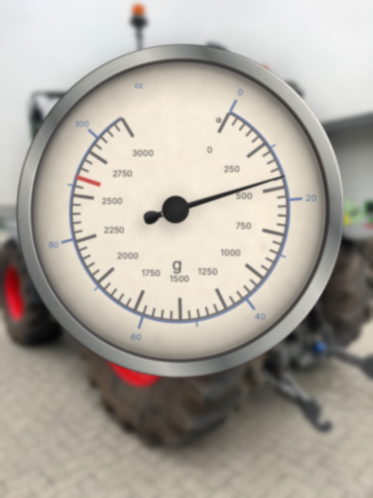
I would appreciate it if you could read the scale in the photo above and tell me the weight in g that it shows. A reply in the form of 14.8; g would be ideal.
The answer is 450; g
